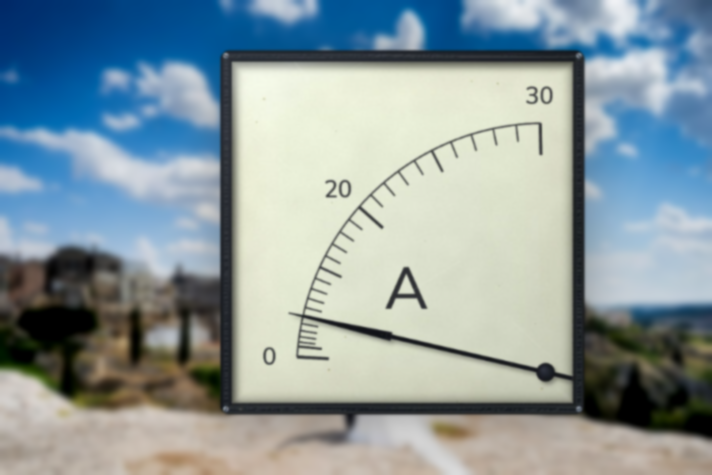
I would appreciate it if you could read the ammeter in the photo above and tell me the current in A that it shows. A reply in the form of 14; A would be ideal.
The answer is 10; A
